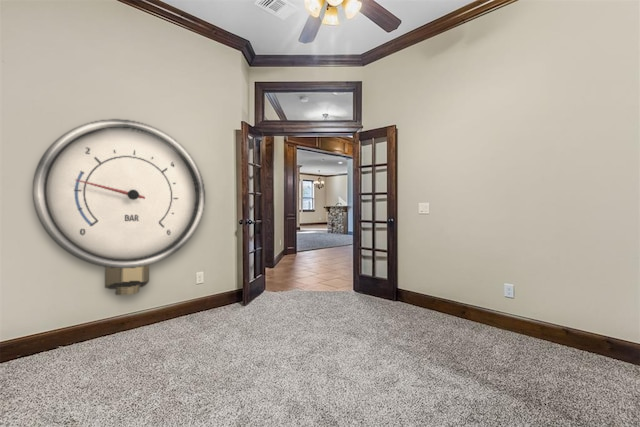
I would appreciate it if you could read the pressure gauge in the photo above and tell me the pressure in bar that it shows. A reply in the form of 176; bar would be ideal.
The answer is 1.25; bar
